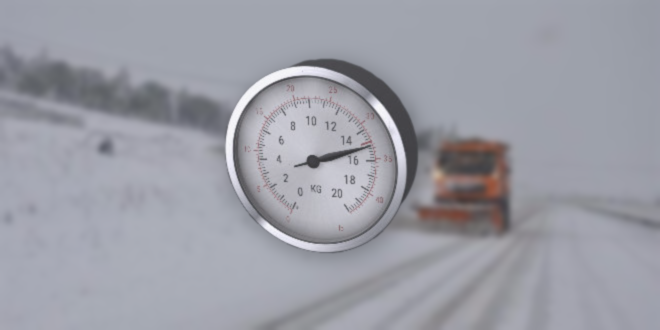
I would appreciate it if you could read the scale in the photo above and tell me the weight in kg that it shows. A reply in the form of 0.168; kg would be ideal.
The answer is 15; kg
